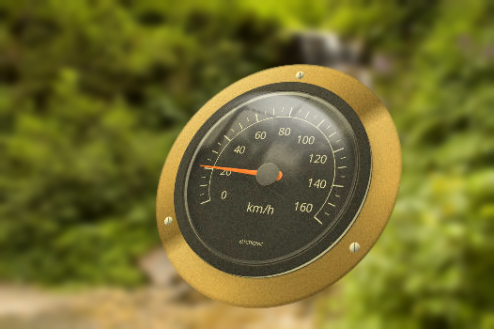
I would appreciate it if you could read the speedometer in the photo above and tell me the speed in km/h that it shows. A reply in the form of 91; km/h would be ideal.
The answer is 20; km/h
